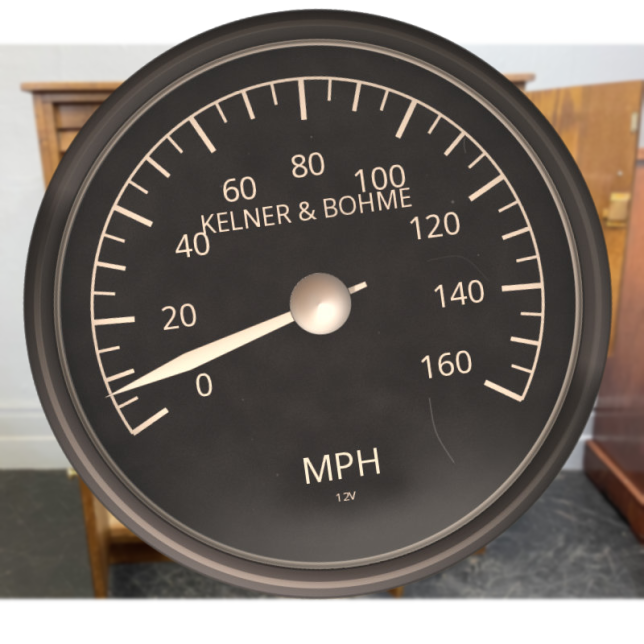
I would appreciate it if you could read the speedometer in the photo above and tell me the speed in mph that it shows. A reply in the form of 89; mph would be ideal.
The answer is 7.5; mph
